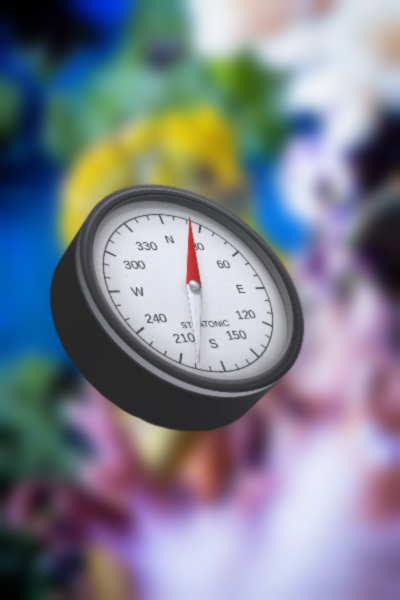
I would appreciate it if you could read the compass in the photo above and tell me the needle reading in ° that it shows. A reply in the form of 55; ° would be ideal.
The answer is 20; °
